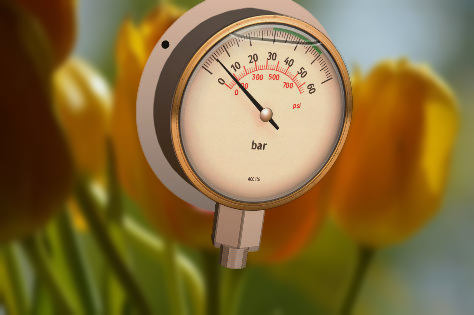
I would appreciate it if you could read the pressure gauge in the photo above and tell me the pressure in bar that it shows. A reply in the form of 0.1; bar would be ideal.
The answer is 5; bar
